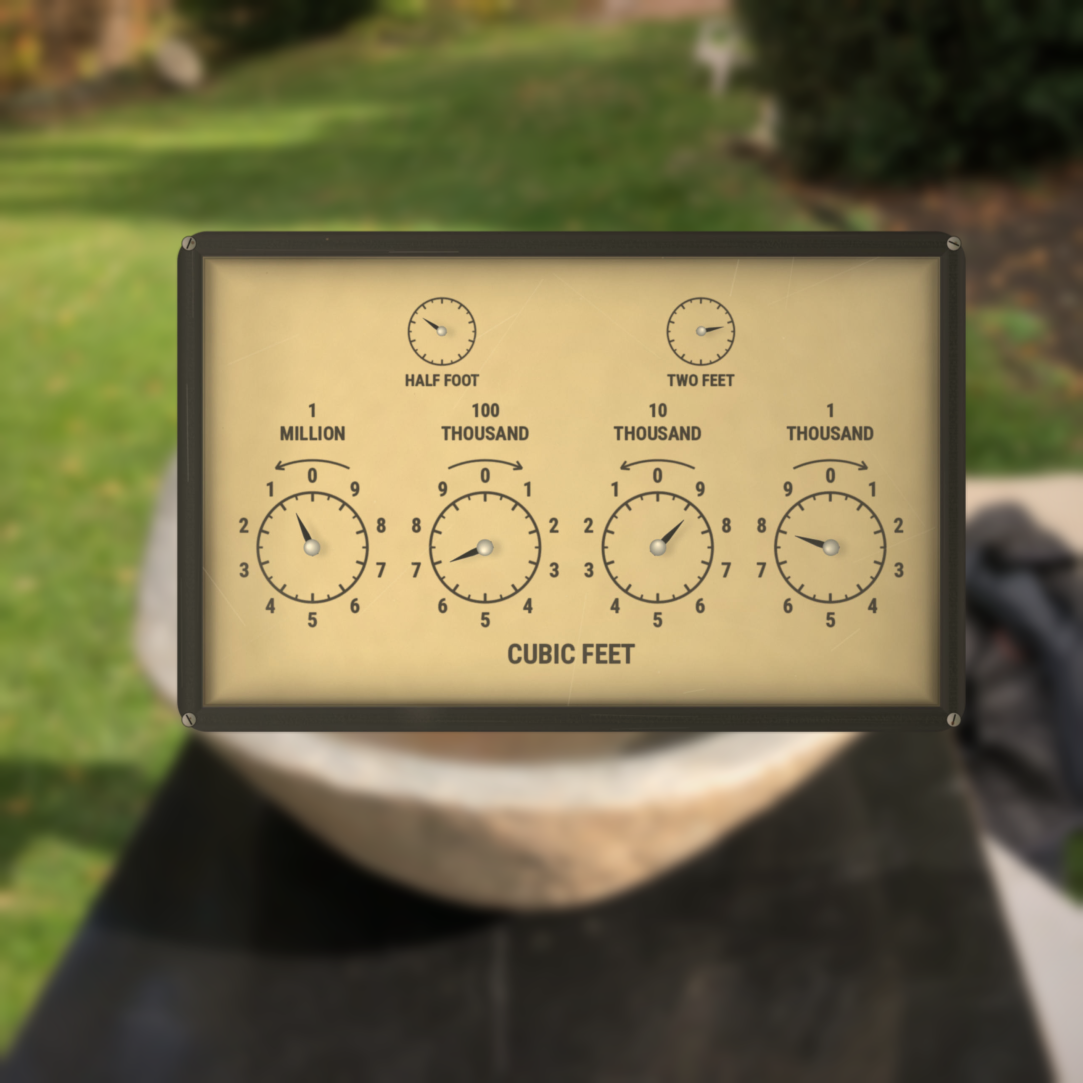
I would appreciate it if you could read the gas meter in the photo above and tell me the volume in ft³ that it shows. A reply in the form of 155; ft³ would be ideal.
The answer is 68800; ft³
